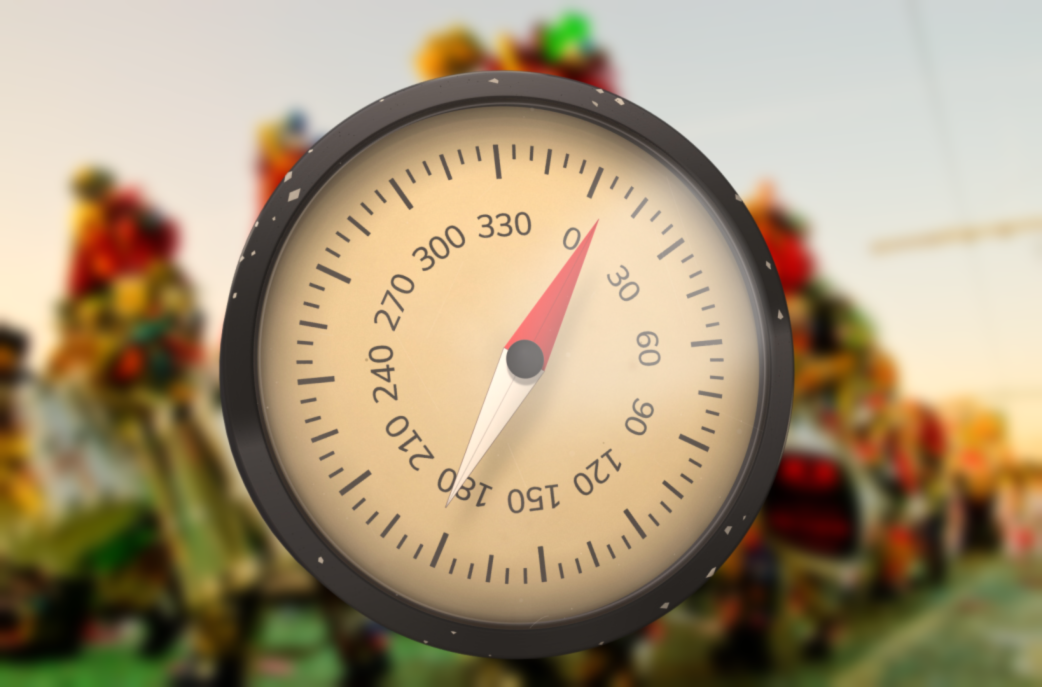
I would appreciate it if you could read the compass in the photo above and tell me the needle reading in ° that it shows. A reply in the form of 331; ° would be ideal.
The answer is 5; °
